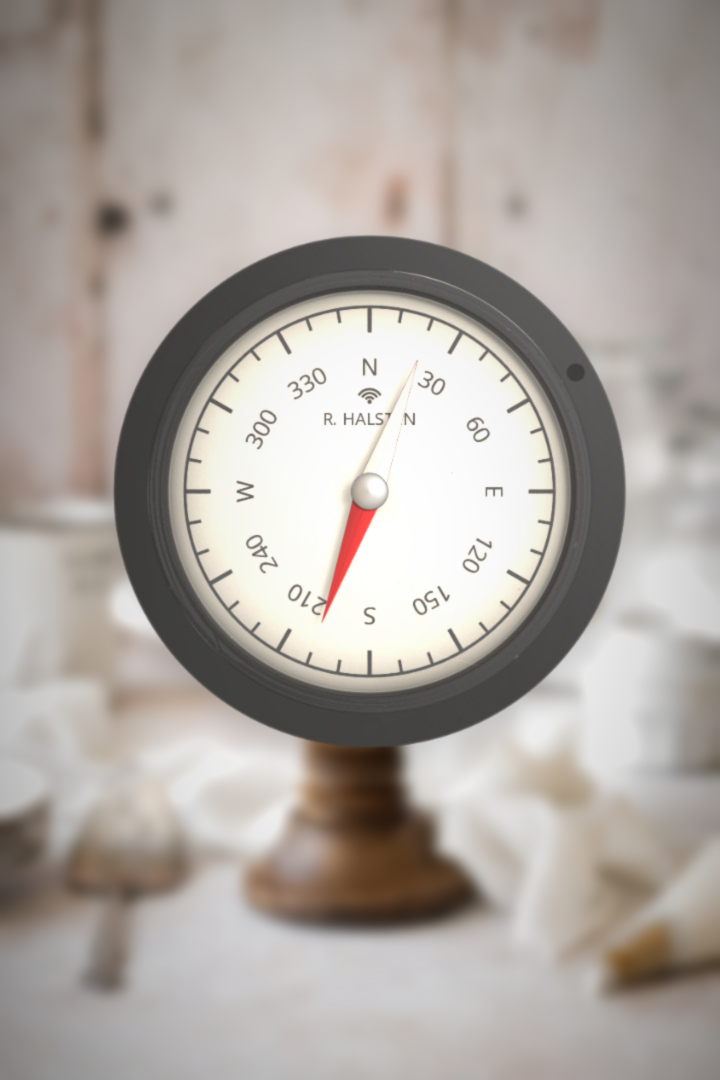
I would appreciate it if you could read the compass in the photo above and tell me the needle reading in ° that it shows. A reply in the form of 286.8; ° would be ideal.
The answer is 200; °
